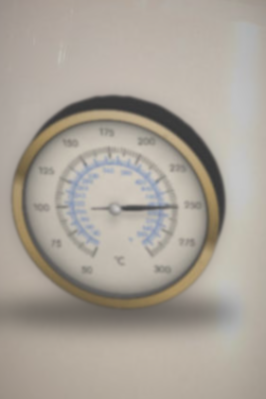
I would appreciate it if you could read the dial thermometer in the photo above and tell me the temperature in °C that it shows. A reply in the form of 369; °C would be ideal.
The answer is 250; °C
